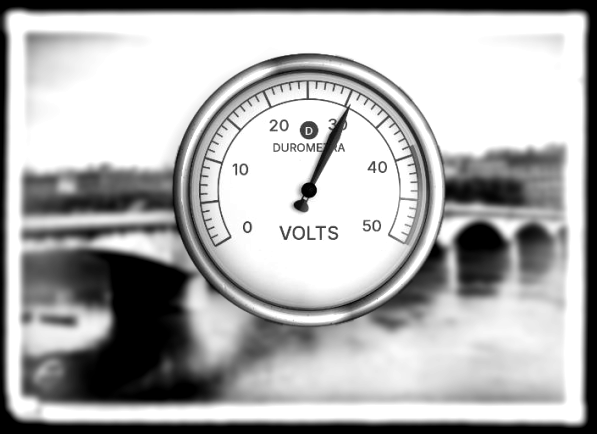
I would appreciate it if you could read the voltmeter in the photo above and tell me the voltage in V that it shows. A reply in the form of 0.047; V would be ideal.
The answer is 30.5; V
